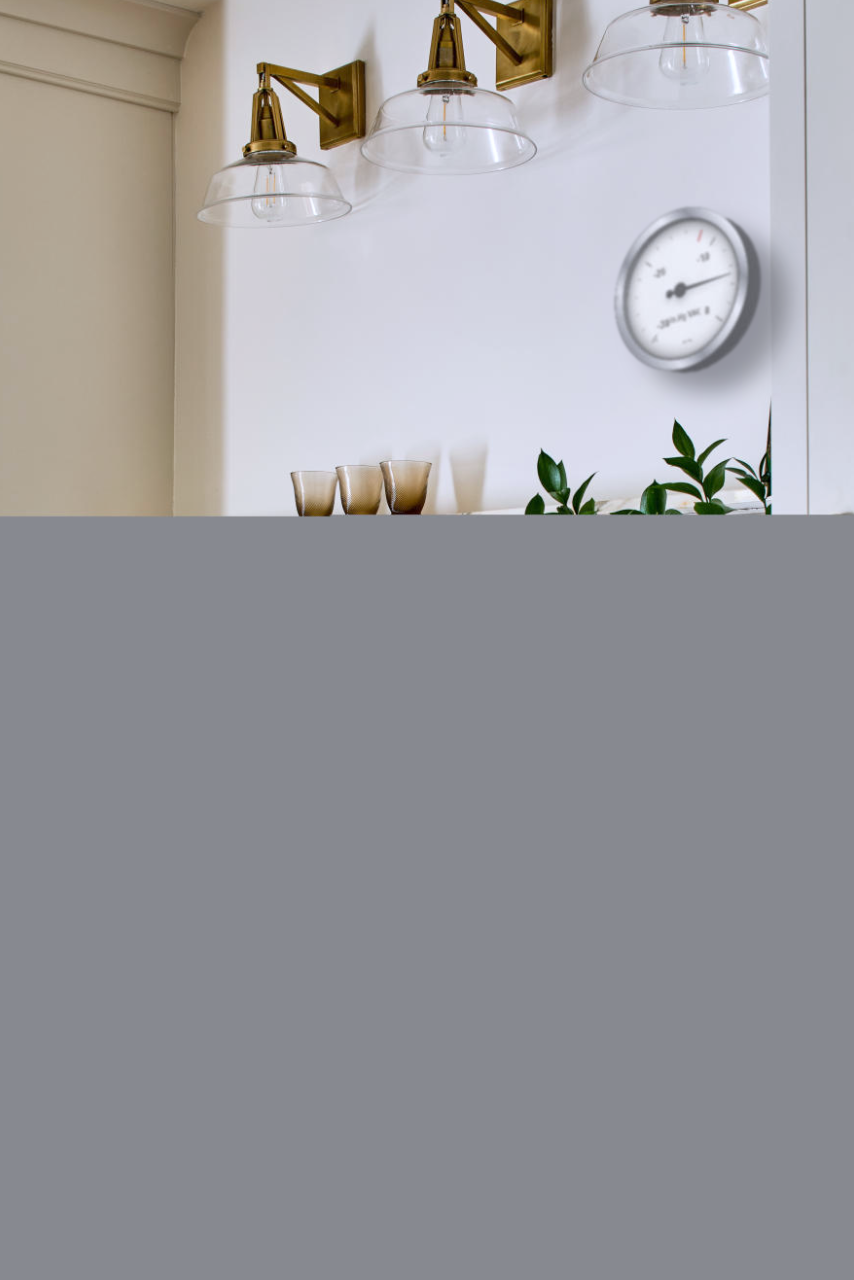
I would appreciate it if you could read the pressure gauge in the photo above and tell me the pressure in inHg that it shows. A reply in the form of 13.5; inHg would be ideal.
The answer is -5; inHg
